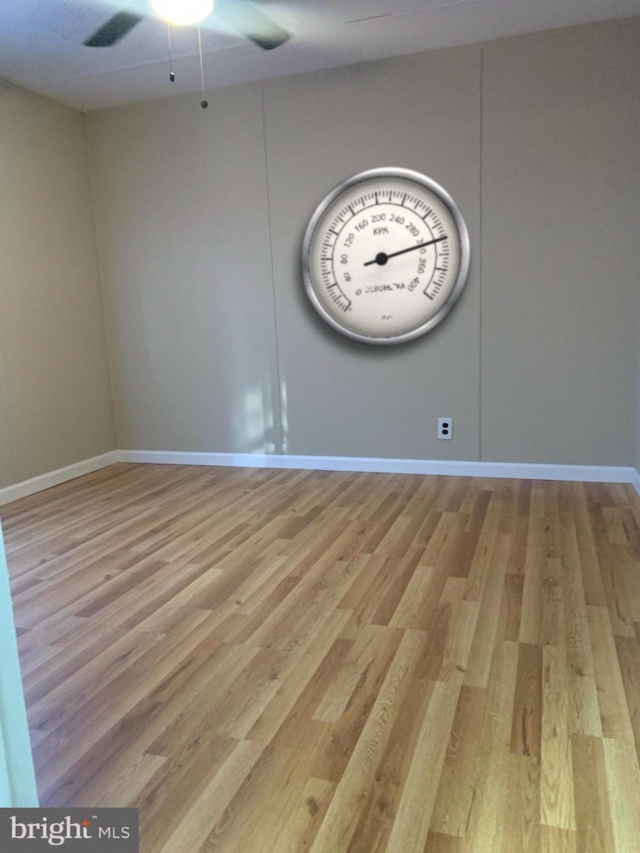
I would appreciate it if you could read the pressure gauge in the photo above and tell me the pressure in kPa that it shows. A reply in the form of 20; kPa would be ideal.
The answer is 320; kPa
